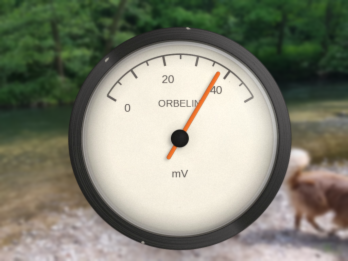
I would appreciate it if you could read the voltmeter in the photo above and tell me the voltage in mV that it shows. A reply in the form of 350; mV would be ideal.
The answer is 37.5; mV
